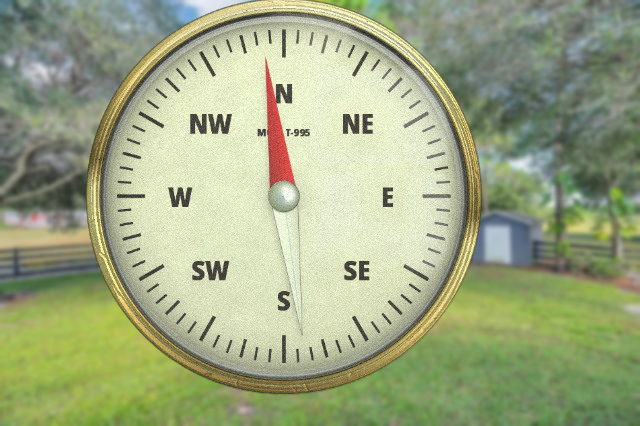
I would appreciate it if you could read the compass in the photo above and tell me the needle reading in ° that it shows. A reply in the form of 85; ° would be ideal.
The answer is 352.5; °
